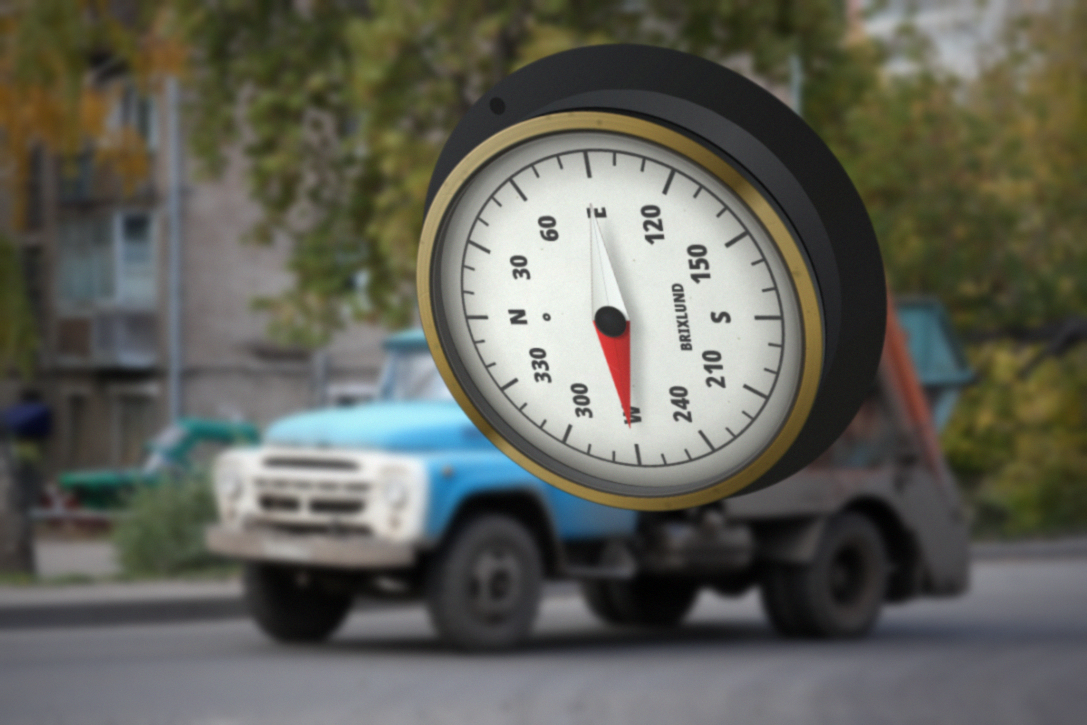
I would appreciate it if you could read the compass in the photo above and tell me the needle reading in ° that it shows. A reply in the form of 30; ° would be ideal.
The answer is 270; °
